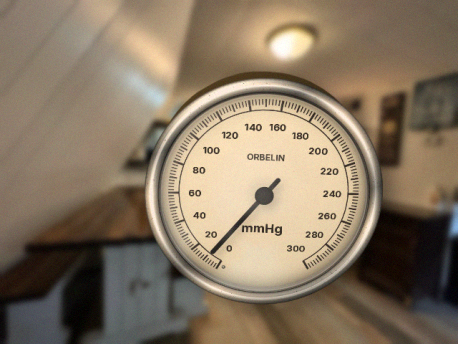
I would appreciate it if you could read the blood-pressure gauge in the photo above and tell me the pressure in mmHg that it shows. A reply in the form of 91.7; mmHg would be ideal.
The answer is 10; mmHg
